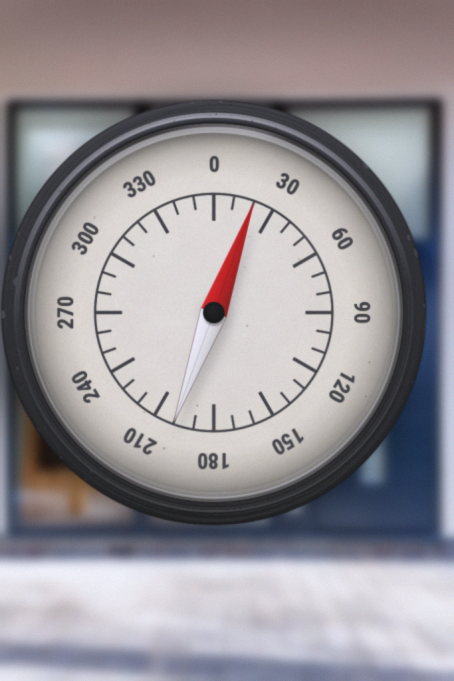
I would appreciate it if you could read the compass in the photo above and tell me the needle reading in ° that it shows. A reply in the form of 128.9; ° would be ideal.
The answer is 20; °
